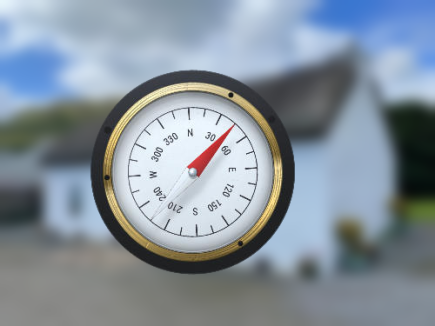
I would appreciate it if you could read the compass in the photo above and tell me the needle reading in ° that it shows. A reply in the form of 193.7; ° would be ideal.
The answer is 45; °
